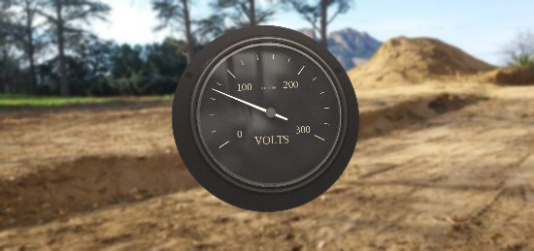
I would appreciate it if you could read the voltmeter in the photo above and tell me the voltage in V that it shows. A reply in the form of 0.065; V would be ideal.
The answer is 70; V
